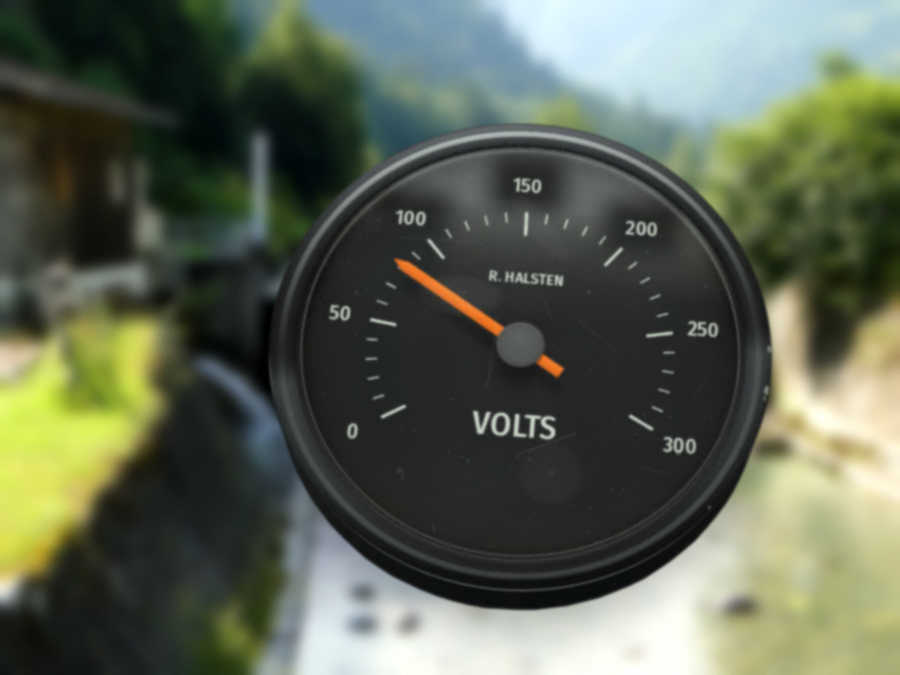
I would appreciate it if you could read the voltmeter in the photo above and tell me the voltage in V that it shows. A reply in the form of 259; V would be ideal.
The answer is 80; V
